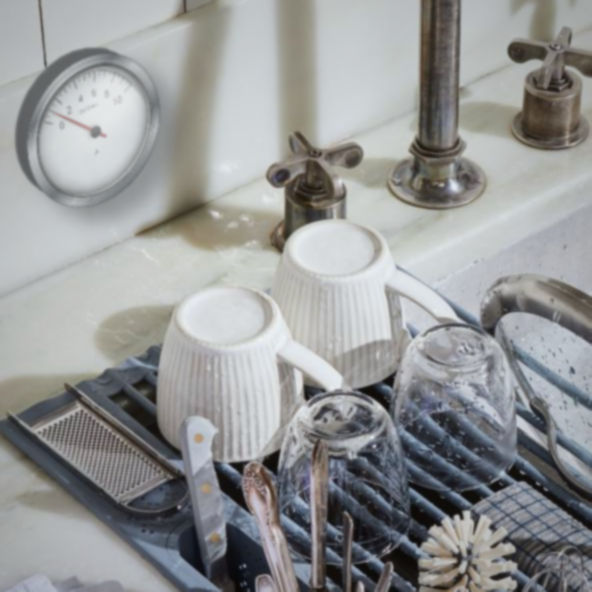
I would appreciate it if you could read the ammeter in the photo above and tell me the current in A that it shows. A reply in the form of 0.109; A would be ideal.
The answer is 1; A
